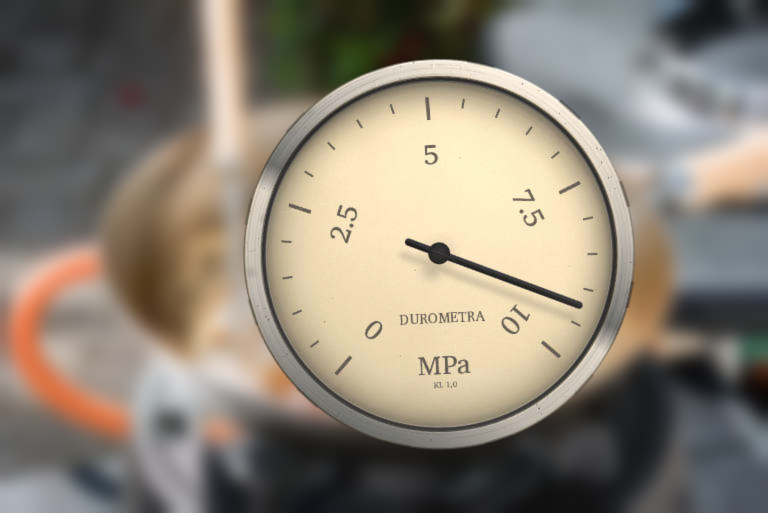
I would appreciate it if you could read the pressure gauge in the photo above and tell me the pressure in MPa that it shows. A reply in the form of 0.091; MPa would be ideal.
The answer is 9.25; MPa
